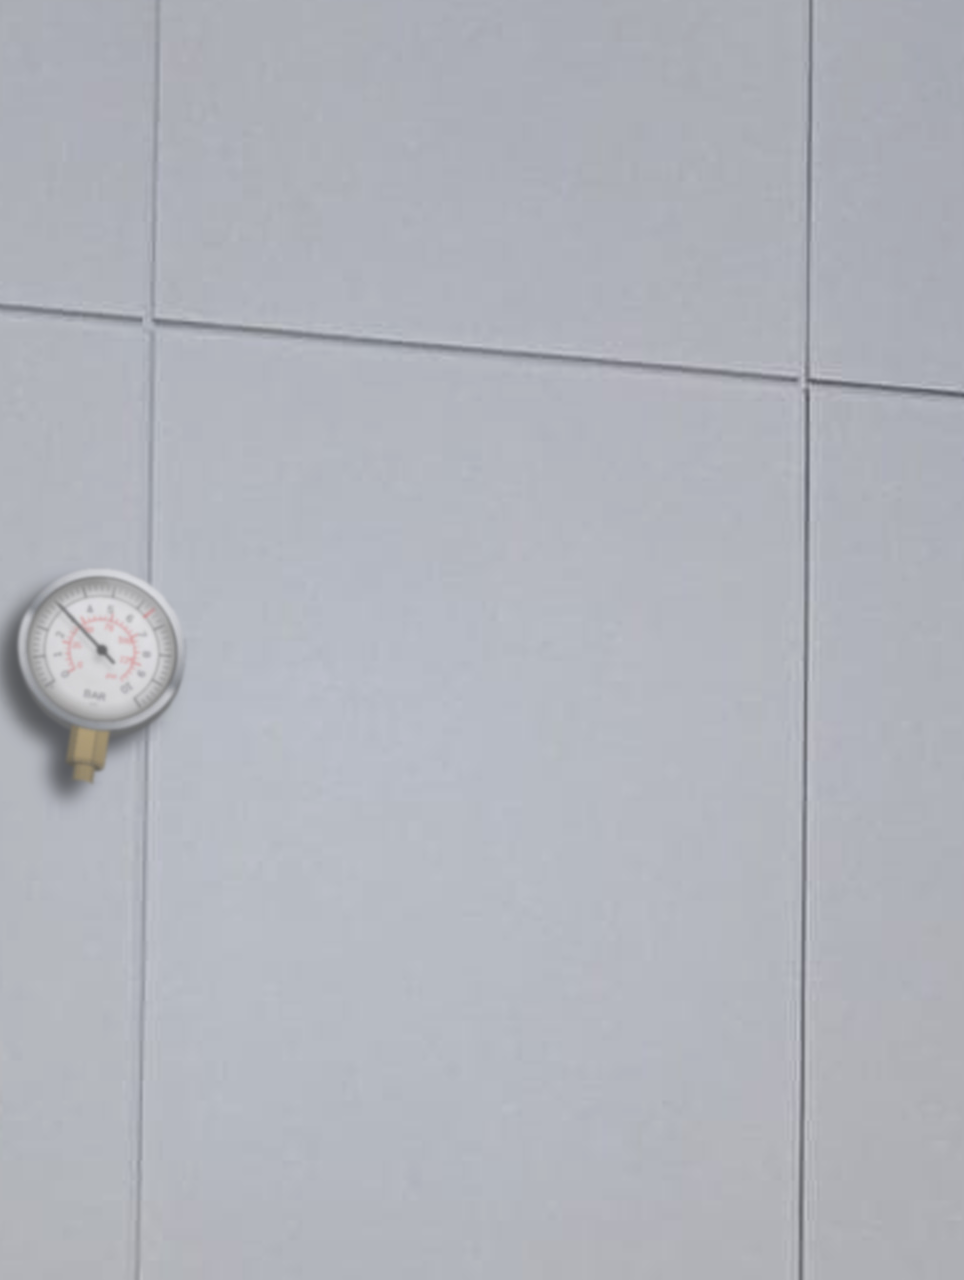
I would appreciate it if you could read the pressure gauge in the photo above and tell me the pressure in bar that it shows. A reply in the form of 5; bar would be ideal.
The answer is 3; bar
